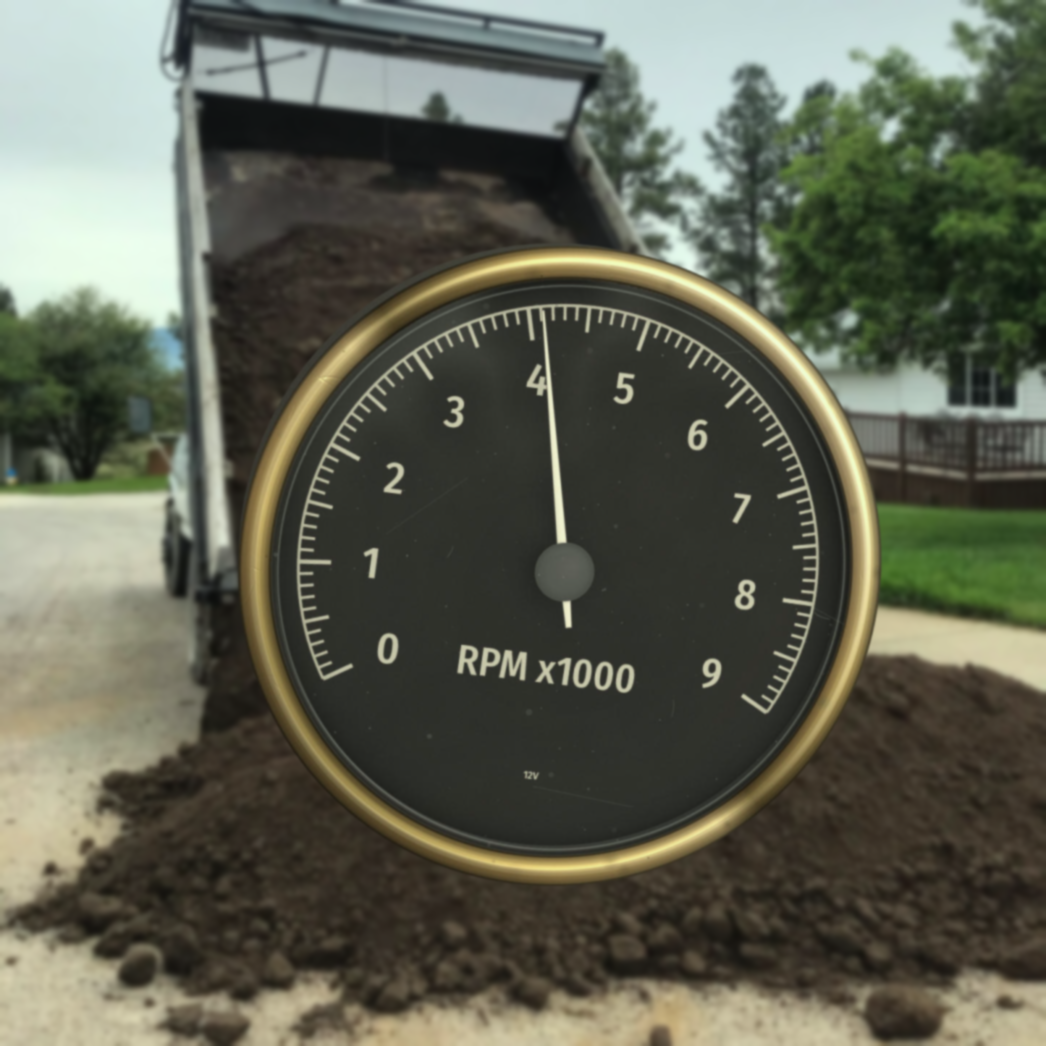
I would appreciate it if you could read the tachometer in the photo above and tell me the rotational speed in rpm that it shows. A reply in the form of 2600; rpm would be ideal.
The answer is 4100; rpm
